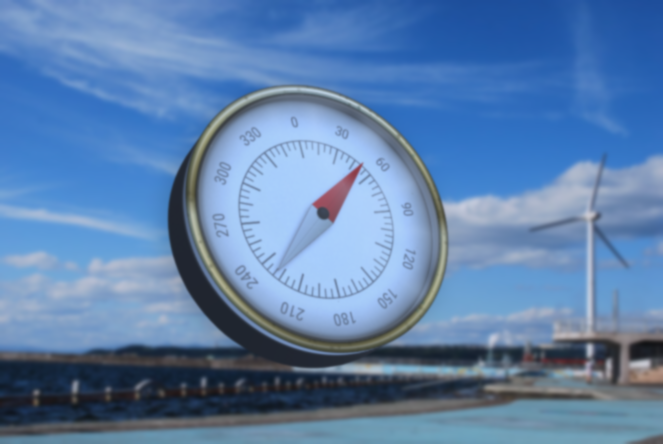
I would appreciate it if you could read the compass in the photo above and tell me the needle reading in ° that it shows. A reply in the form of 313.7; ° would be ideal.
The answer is 50; °
